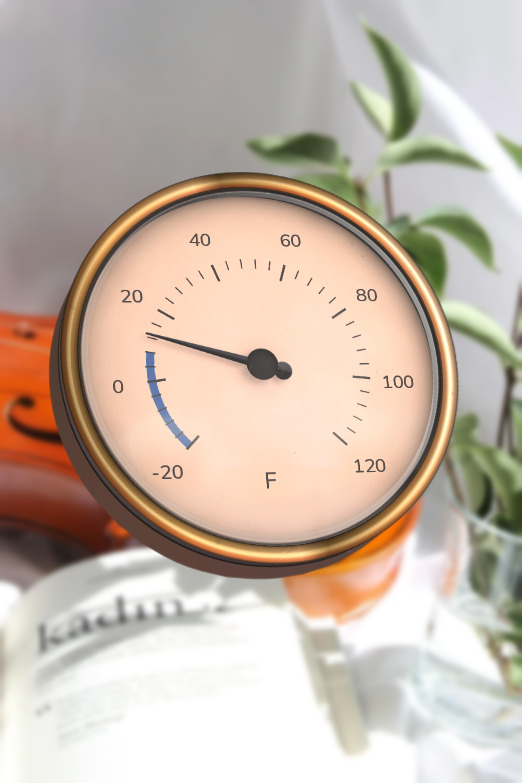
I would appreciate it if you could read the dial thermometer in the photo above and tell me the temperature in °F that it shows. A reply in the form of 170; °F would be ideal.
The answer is 12; °F
